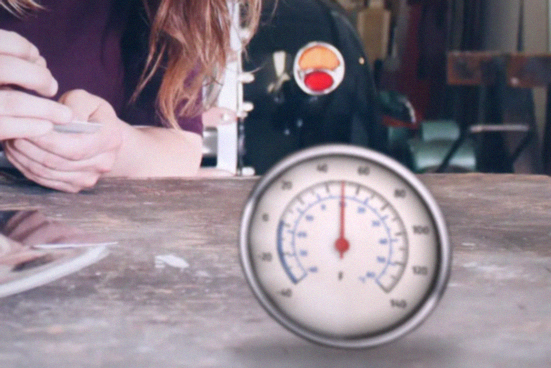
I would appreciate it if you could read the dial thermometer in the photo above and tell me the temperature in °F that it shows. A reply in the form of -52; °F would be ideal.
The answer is 50; °F
